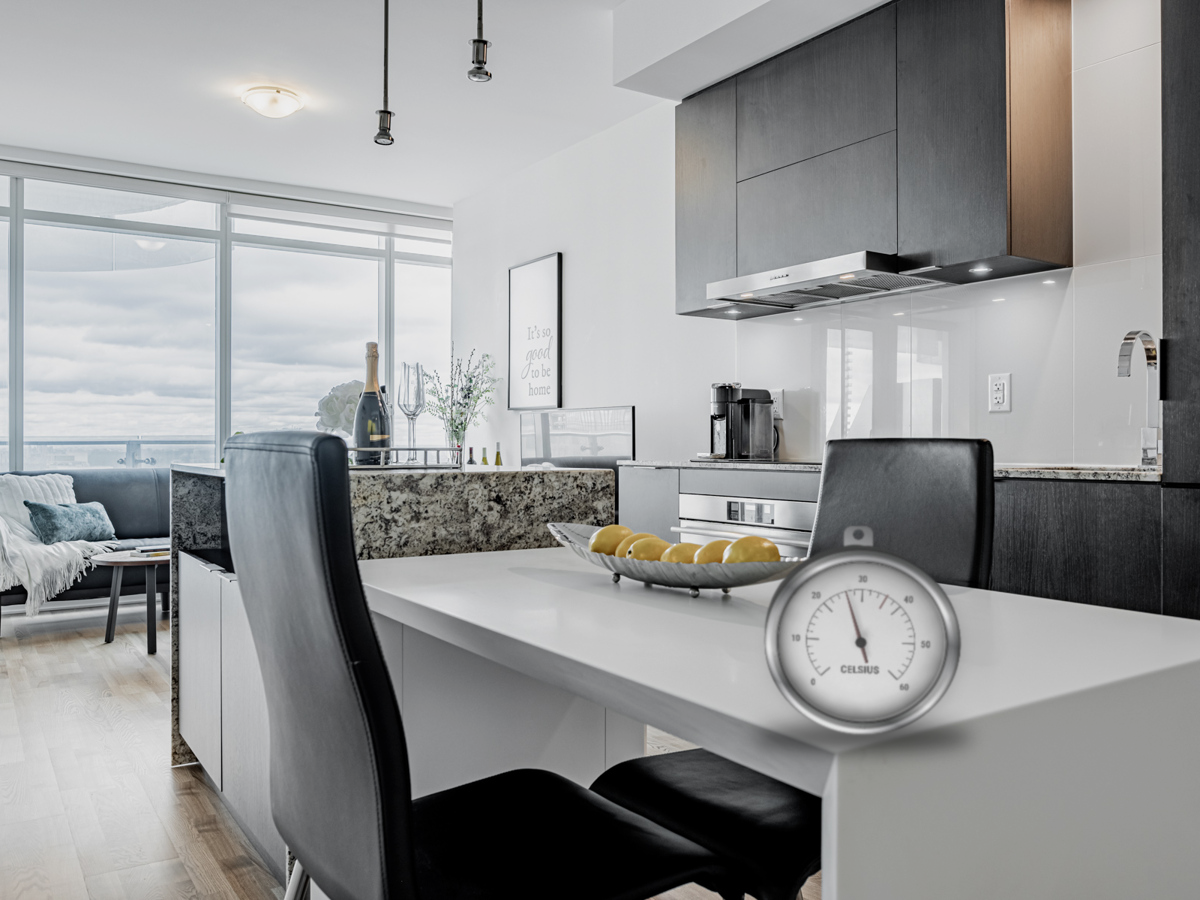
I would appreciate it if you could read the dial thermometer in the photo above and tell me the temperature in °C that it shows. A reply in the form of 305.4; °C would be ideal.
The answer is 26; °C
